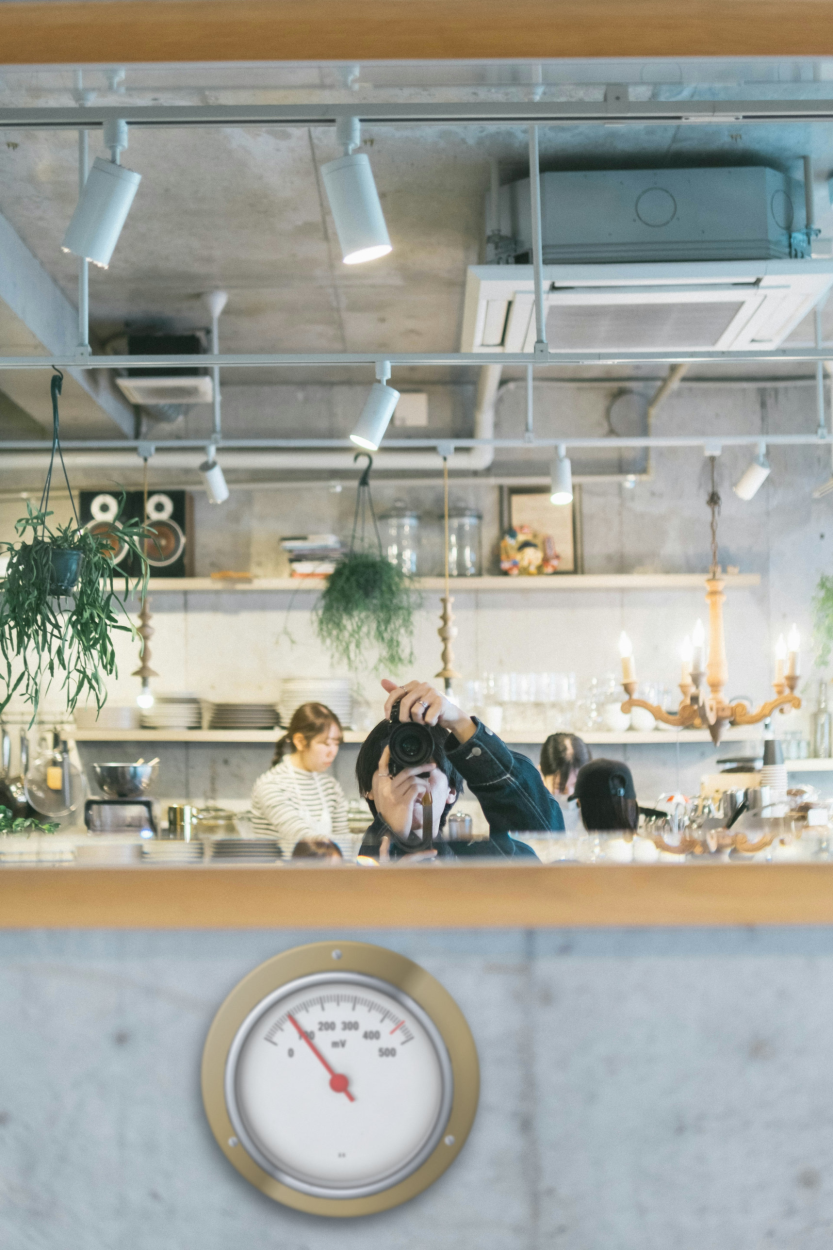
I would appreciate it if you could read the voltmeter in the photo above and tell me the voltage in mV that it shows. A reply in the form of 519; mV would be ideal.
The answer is 100; mV
